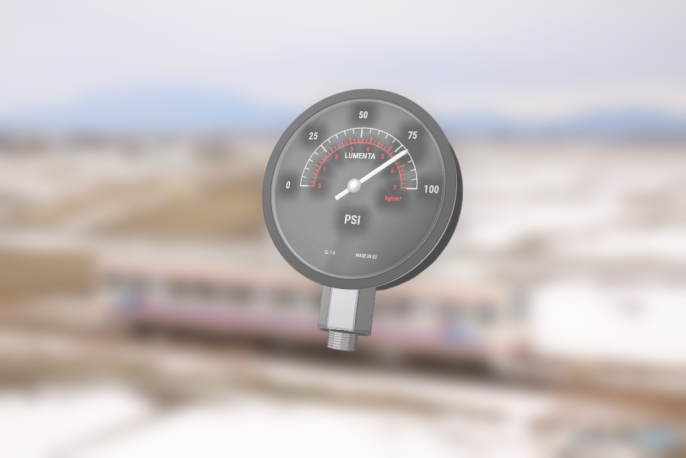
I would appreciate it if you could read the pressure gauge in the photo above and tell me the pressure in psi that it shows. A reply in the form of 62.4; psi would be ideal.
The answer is 80; psi
